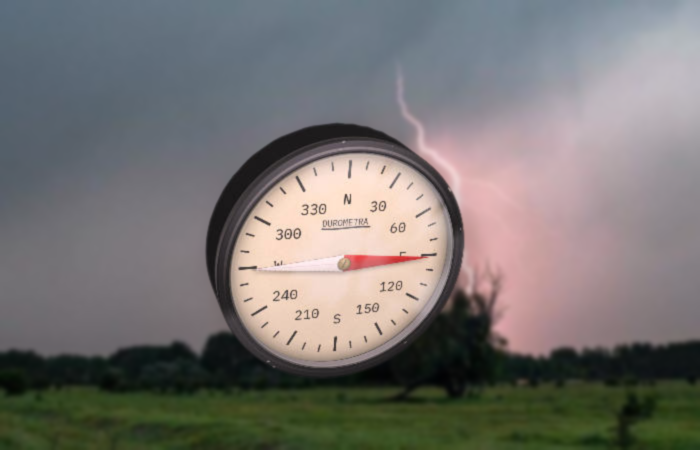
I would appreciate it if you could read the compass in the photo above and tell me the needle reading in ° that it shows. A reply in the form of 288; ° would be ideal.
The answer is 90; °
